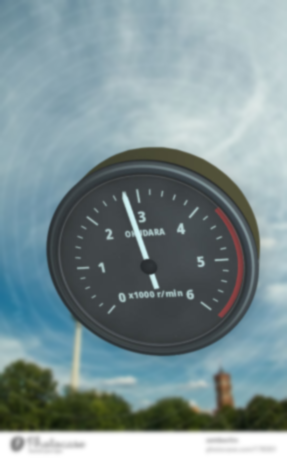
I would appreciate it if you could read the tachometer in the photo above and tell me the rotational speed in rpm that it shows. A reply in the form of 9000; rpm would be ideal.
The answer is 2800; rpm
